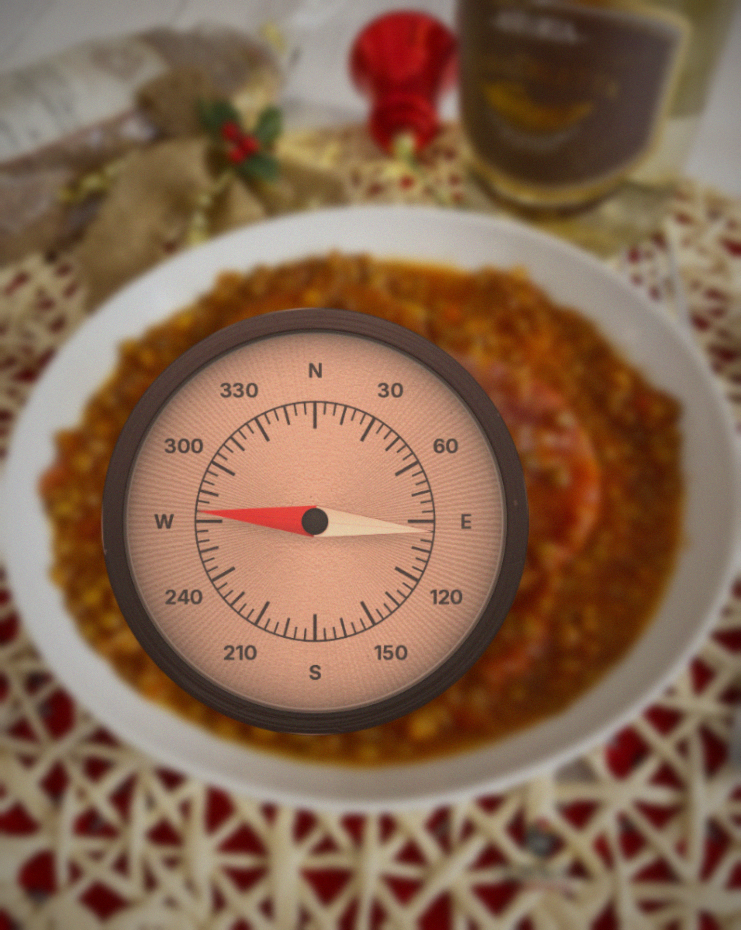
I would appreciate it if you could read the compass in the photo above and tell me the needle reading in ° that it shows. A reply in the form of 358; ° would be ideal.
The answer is 275; °
